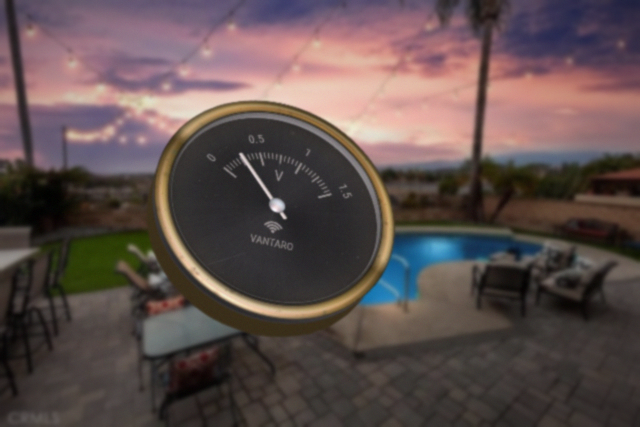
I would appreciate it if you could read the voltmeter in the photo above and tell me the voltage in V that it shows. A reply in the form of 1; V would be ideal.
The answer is 0.25; V
